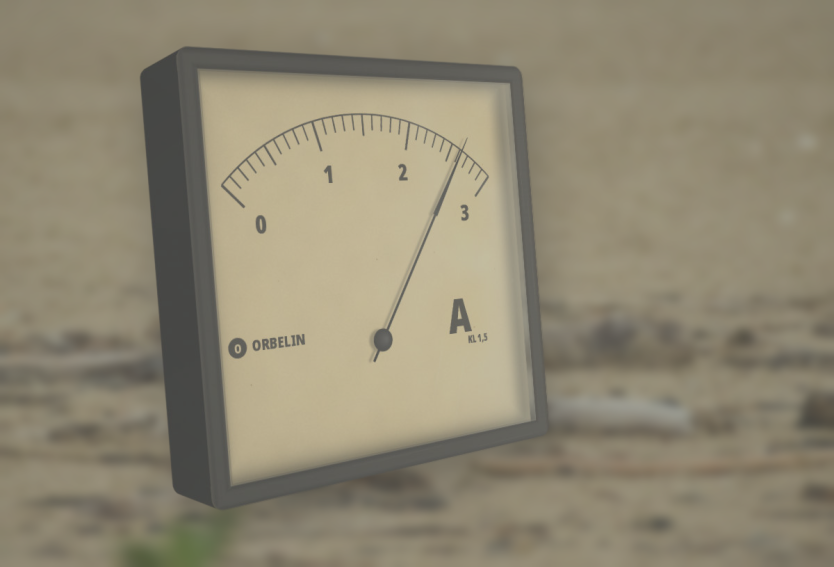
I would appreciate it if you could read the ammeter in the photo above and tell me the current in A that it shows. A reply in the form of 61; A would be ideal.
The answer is 2.6; A
